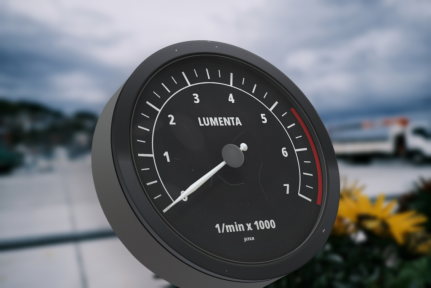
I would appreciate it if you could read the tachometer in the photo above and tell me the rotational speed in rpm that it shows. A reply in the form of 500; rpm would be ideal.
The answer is 0; rpm
